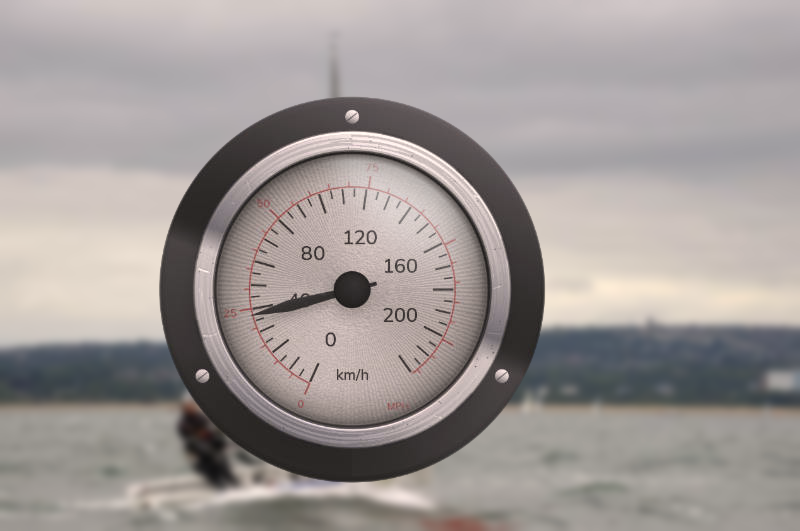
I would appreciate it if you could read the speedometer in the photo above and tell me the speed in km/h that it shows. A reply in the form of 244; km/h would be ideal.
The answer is 37.5; km/h
